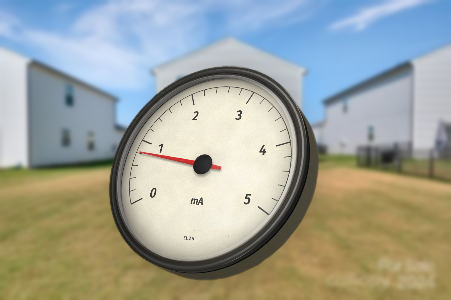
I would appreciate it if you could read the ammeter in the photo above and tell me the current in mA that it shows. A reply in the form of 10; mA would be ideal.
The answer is 0.8; mA
